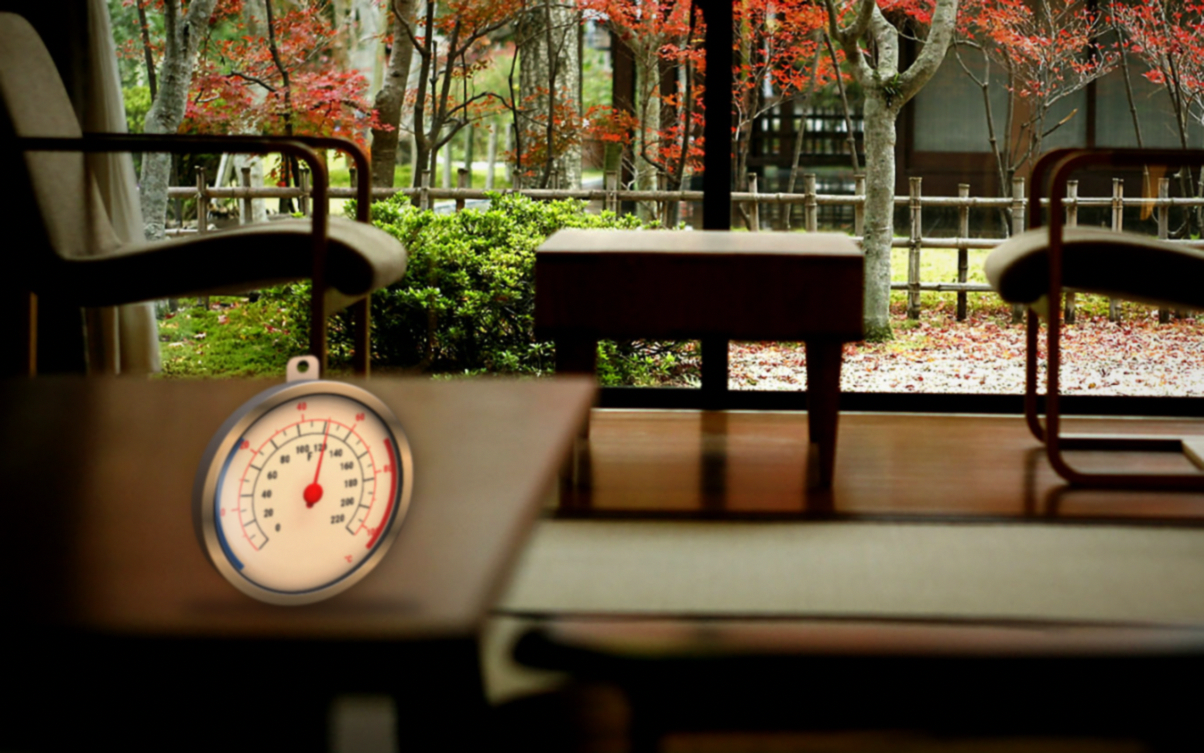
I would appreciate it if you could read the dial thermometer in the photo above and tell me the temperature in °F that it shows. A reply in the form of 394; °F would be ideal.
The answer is 120; °F
